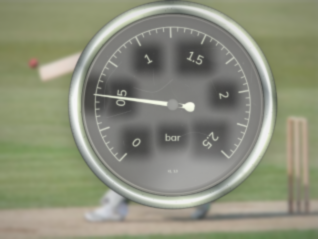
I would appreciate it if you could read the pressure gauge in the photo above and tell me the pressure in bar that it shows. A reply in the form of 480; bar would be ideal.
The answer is 0.5; bar
